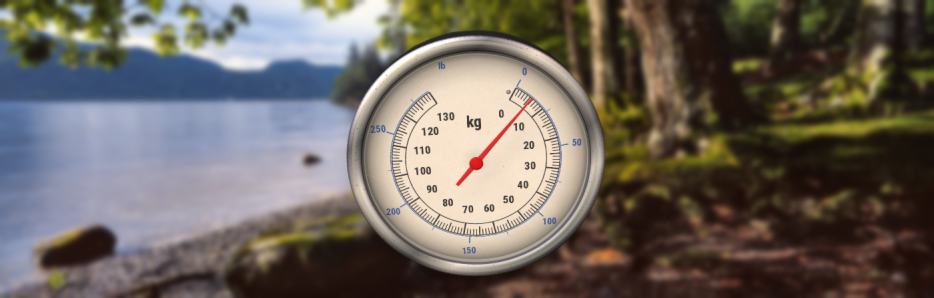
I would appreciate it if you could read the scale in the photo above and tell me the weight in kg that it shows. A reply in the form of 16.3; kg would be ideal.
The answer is 5; kg
